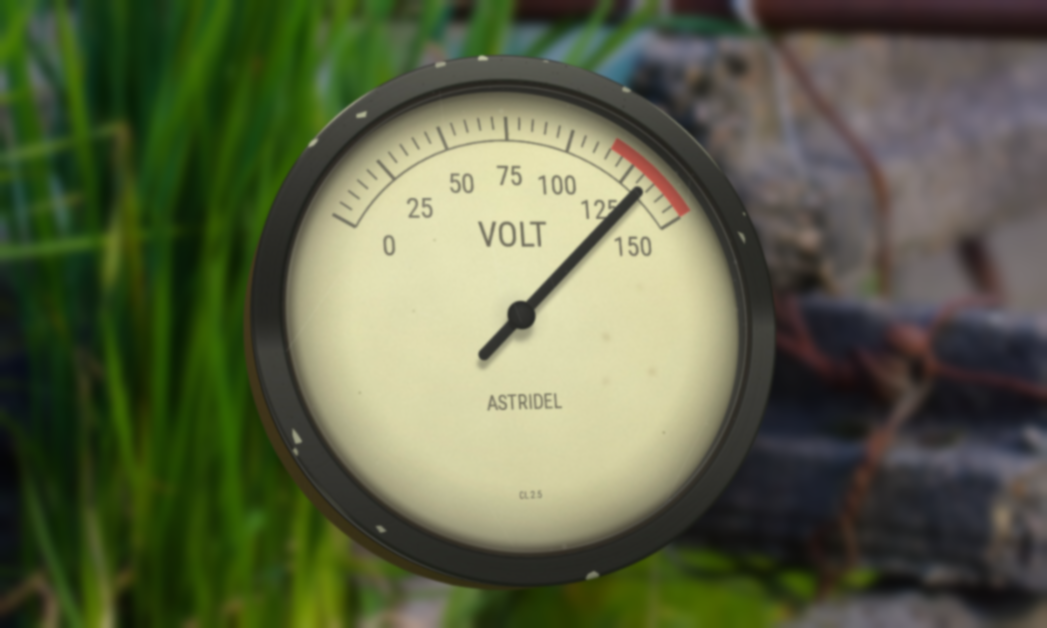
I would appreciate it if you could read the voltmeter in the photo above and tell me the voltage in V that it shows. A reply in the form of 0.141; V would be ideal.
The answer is 132.5; V
